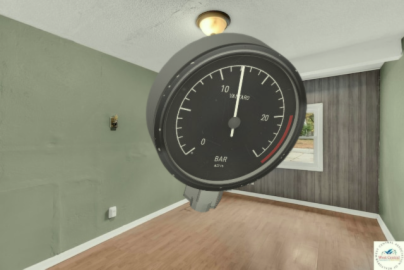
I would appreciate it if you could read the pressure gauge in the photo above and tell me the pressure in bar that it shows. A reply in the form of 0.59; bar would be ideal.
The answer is 12; bar
